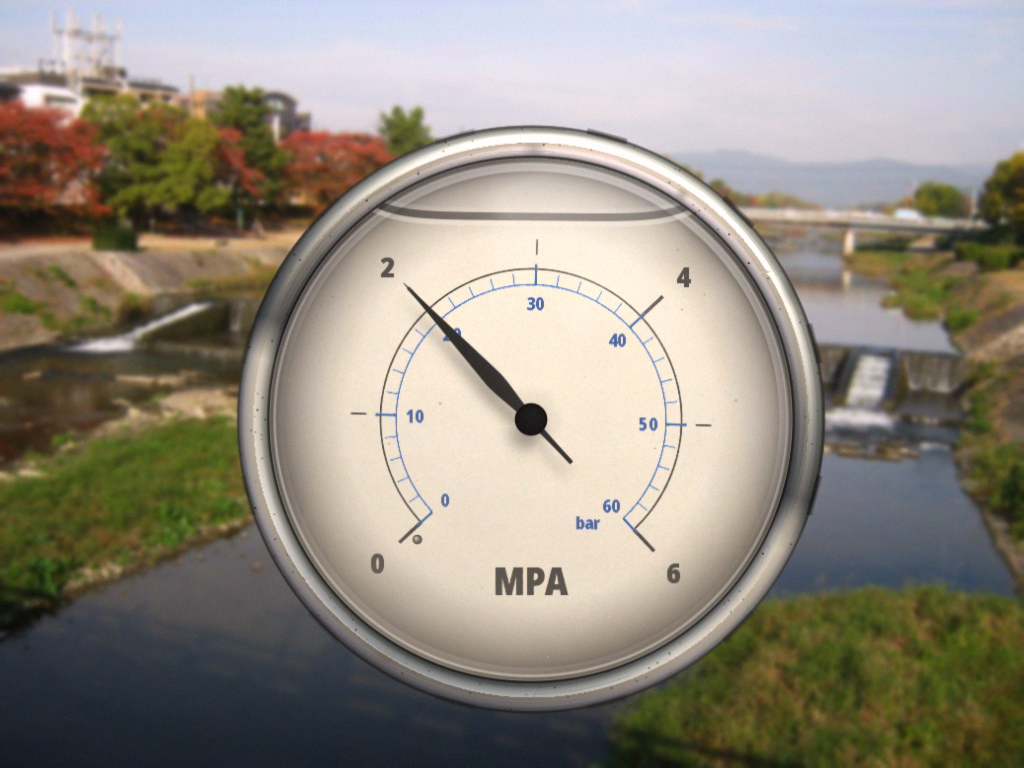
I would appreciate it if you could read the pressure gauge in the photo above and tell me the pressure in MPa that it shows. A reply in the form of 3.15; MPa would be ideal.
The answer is 2; MPa
